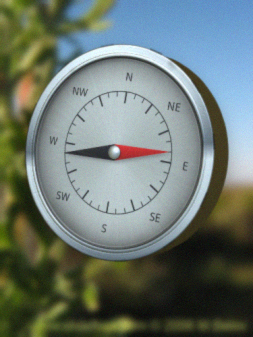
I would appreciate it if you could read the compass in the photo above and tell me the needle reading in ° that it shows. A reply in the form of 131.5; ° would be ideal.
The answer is 80; °
